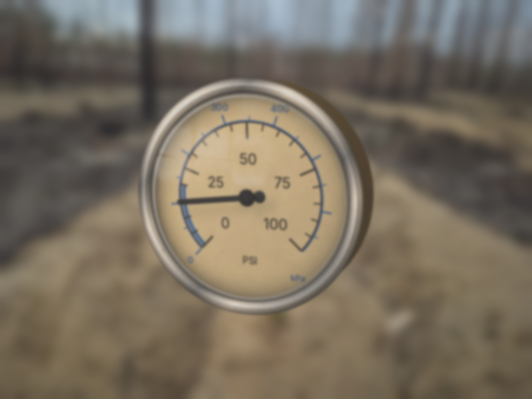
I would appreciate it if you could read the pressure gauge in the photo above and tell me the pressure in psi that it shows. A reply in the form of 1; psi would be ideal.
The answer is 15; psi
